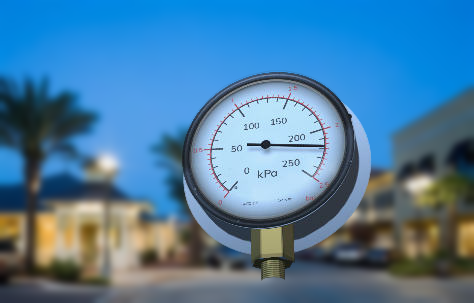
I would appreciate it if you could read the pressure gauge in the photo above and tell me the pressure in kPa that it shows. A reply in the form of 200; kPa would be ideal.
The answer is 220; kPa
